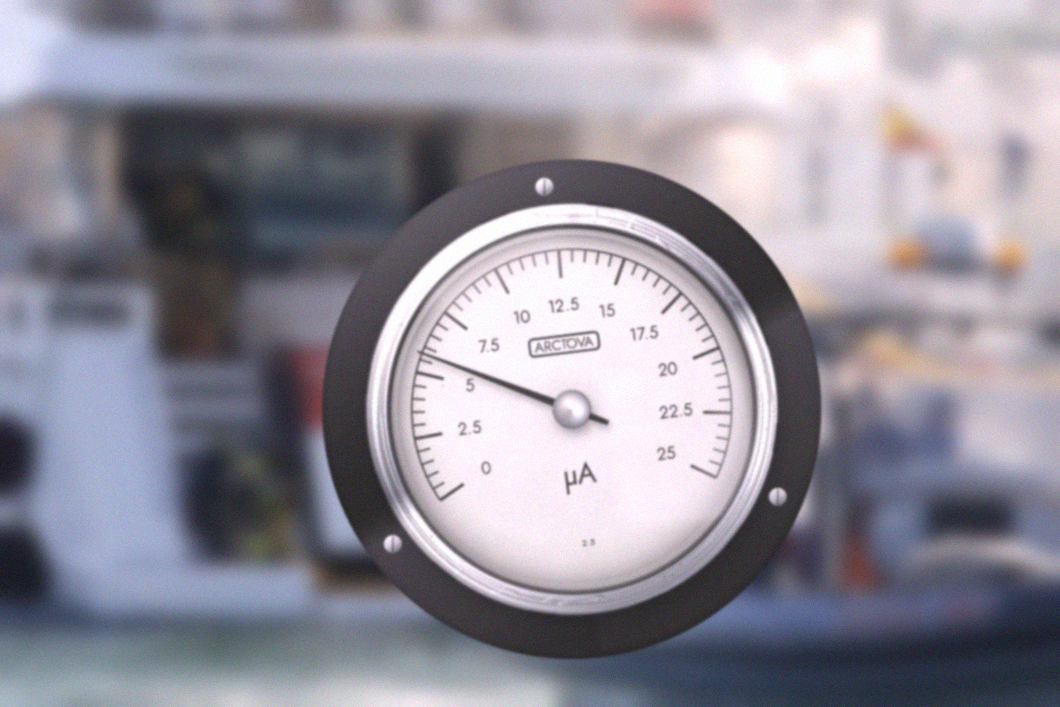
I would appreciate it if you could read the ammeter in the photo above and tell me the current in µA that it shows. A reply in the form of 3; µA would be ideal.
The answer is 5.75; µA
